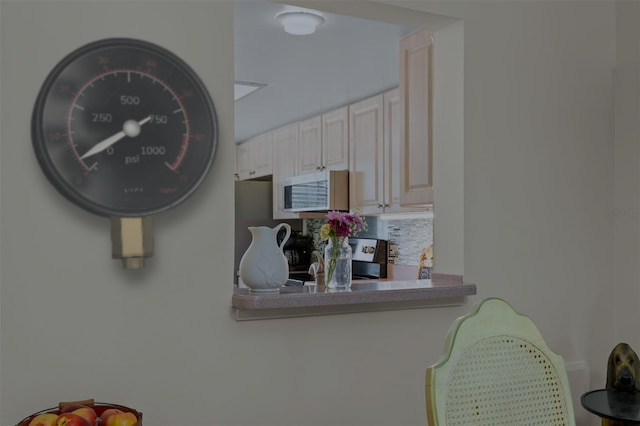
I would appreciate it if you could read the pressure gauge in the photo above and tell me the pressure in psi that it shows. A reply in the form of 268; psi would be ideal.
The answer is 50; psi
